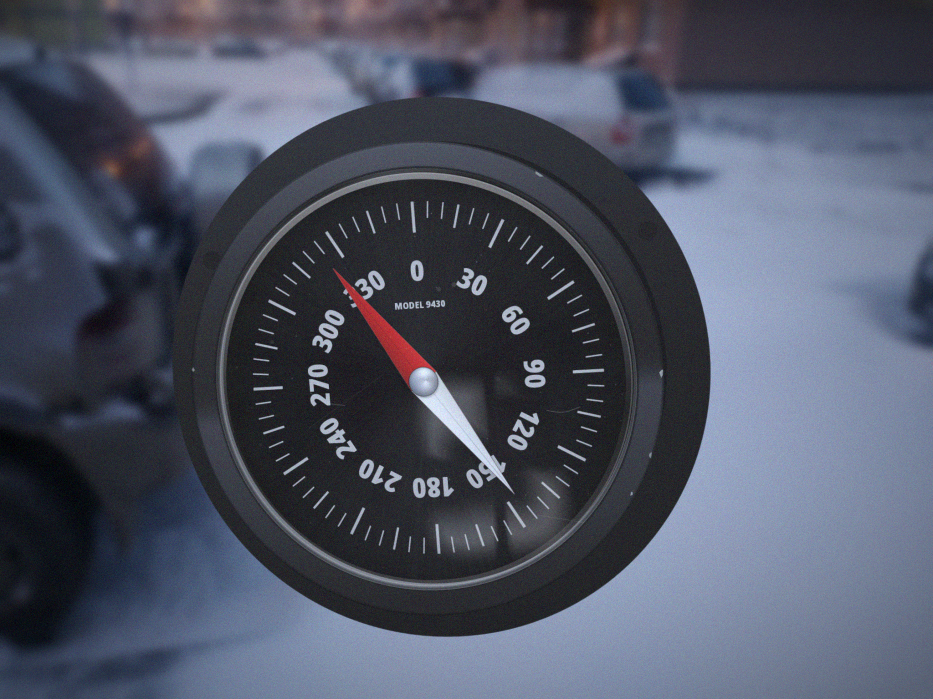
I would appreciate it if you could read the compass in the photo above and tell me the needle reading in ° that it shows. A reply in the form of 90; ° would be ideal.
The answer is 325; °
